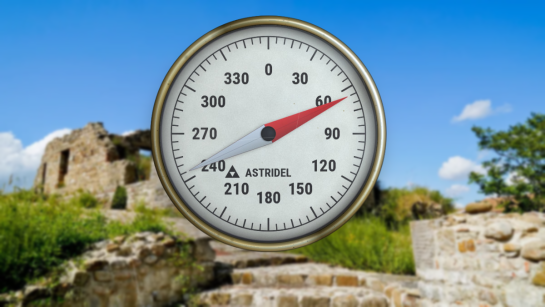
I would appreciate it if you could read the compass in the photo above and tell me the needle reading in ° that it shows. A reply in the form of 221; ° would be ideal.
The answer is 65; °
